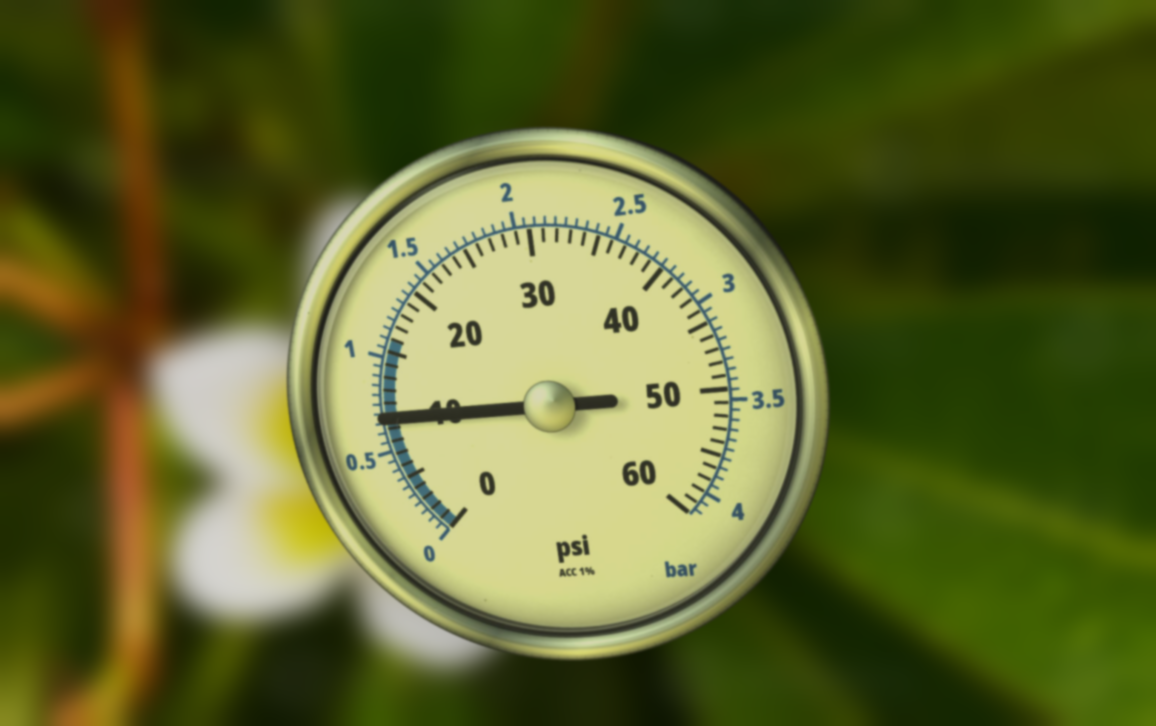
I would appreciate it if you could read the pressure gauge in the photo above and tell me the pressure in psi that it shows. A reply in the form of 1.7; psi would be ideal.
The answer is 10; psi
